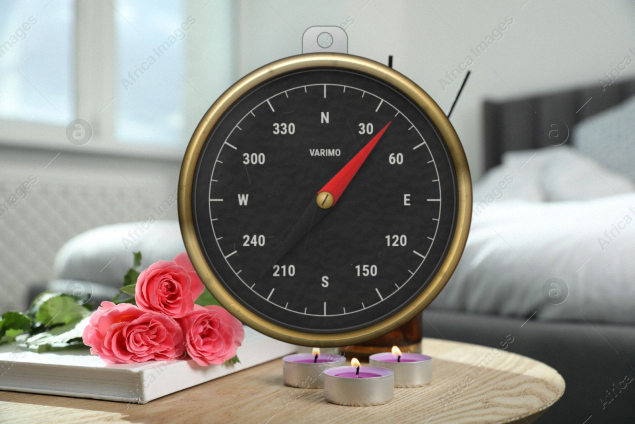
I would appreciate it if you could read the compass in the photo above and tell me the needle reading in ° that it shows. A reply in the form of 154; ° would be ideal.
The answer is 40; °
